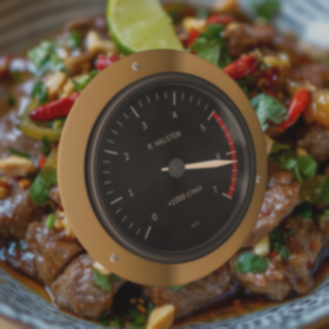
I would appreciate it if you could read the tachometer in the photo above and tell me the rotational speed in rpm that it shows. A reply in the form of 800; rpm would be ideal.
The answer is 6200; rpm
